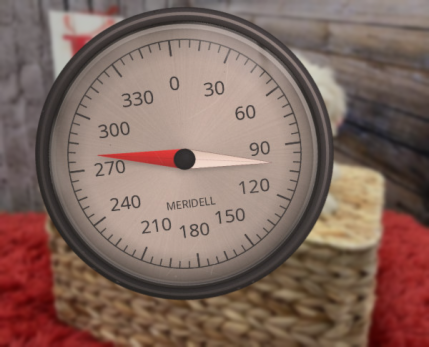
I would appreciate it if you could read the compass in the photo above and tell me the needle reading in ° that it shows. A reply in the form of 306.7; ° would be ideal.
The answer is 280; °
